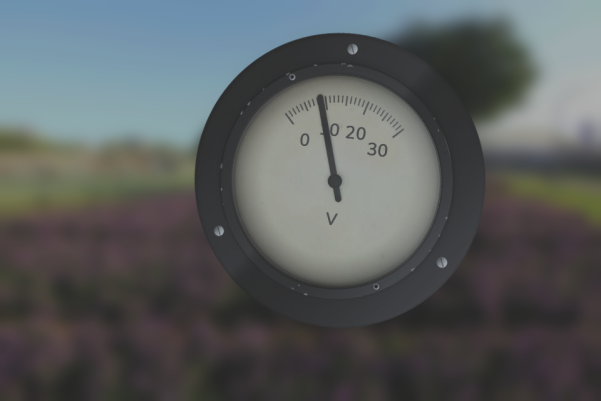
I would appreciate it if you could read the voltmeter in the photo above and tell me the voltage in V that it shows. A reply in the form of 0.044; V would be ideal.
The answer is 9; V
